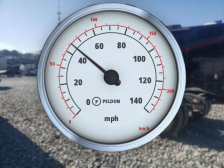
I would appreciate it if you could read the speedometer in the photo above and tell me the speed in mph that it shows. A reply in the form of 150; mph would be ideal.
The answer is 45; mph
